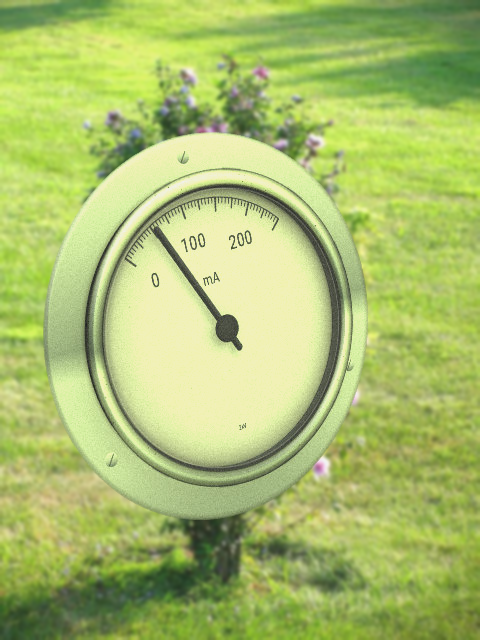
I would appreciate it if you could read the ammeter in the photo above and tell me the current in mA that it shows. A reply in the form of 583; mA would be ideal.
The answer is 50; mA
